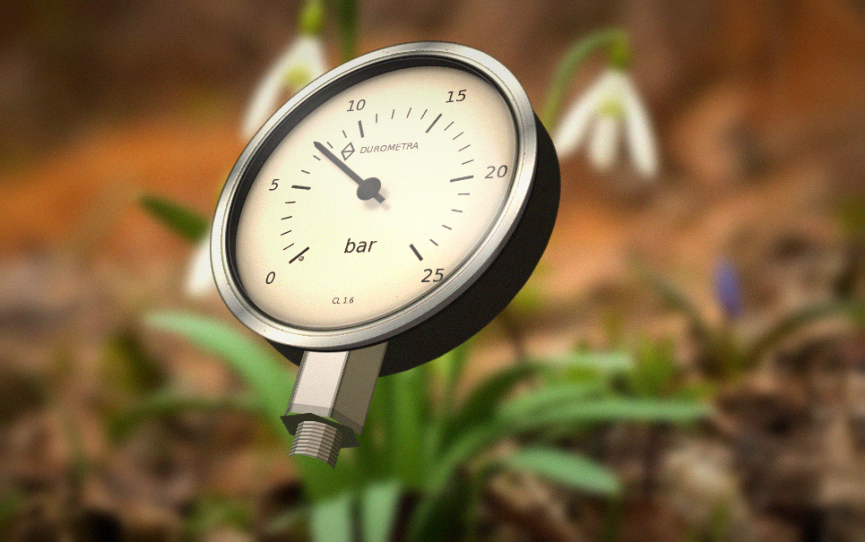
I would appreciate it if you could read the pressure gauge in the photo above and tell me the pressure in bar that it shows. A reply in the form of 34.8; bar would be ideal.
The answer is 7.5; bar
